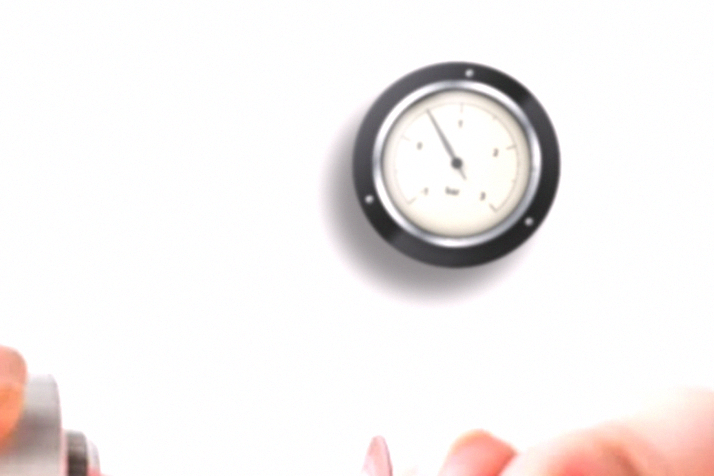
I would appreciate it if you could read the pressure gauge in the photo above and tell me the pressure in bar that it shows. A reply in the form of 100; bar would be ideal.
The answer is 0.5; bar
